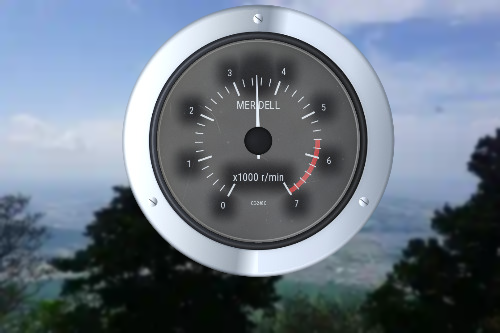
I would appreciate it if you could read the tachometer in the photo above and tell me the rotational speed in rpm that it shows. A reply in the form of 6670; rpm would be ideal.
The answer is 3500; rpm
